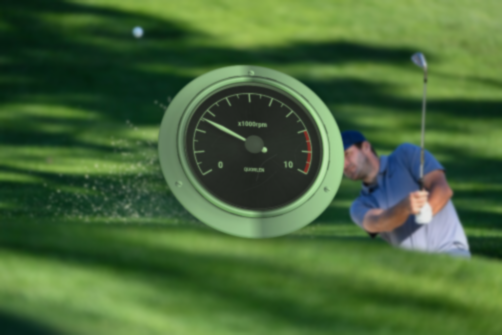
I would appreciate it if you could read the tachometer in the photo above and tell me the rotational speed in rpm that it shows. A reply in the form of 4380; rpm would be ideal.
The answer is 2500; rpm
